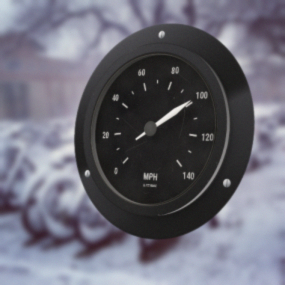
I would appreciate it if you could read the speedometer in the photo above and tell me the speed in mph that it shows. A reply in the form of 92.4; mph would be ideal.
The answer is 100; mph
